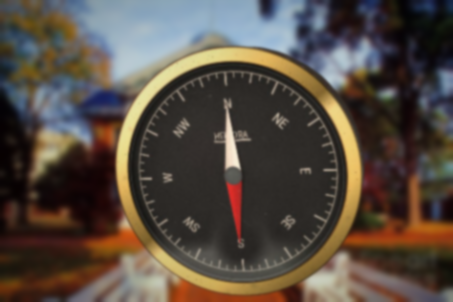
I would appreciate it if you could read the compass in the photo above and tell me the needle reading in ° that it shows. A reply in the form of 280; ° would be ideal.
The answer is 180; °
